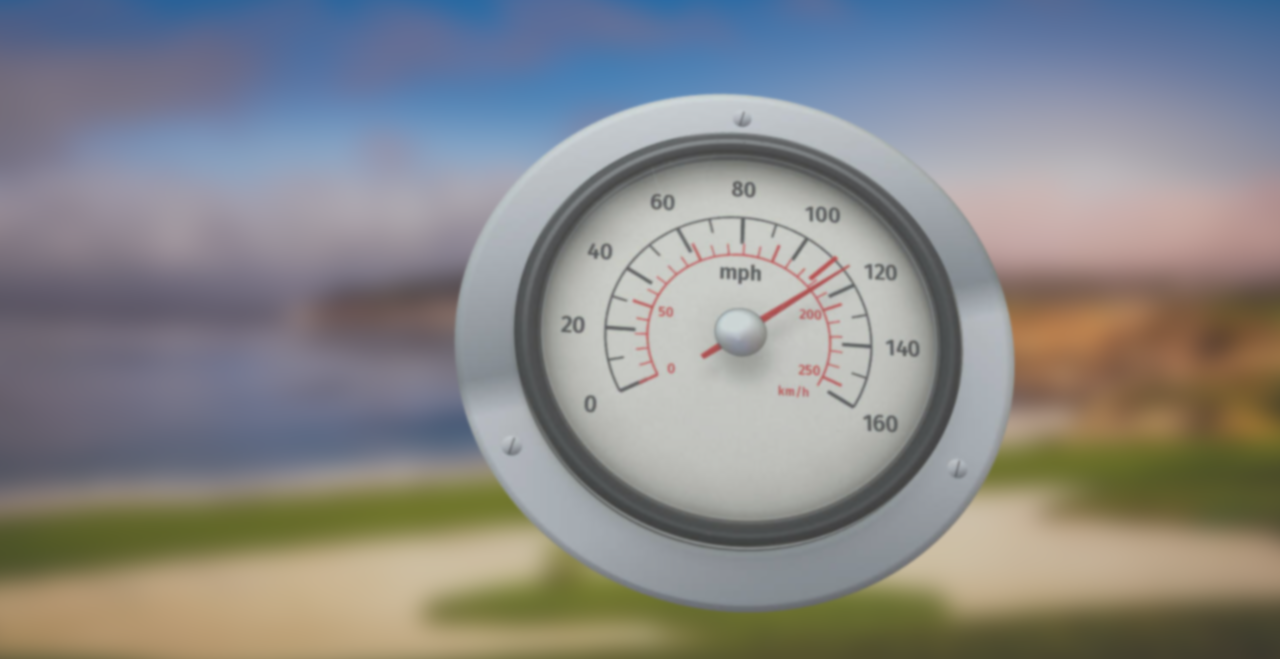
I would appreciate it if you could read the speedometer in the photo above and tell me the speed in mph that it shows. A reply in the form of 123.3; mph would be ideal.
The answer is 115; mph
